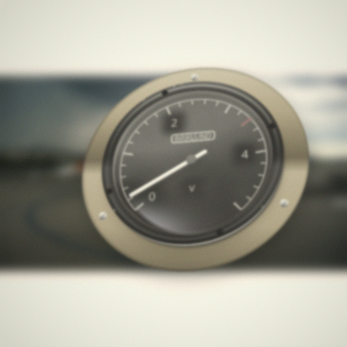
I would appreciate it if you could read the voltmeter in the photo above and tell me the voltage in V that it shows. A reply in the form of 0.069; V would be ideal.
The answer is 0.2; V
